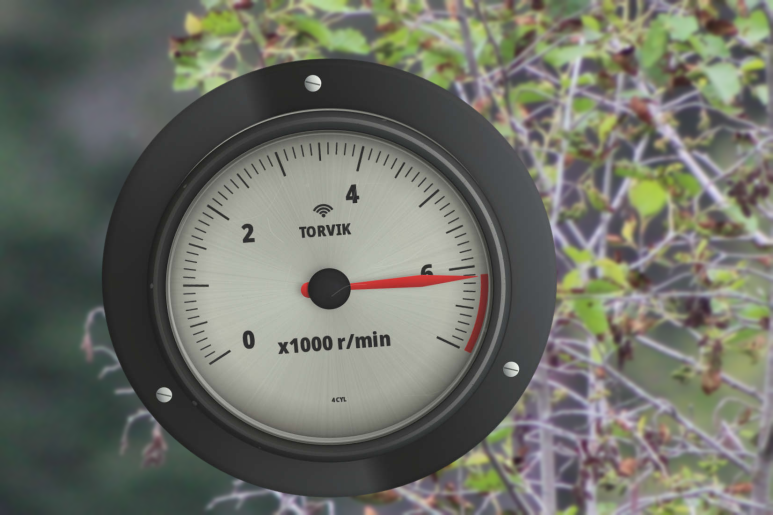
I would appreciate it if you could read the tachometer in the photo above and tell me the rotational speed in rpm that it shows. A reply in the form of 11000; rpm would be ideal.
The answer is 6100; rpm
